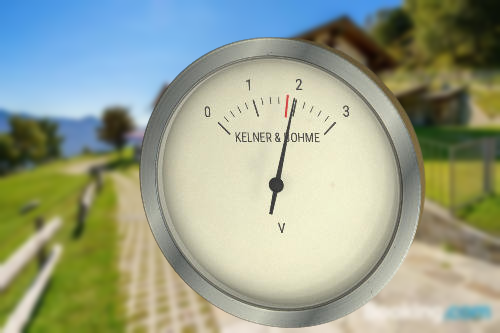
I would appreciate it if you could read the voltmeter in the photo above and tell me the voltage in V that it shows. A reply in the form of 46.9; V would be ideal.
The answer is 2; V
